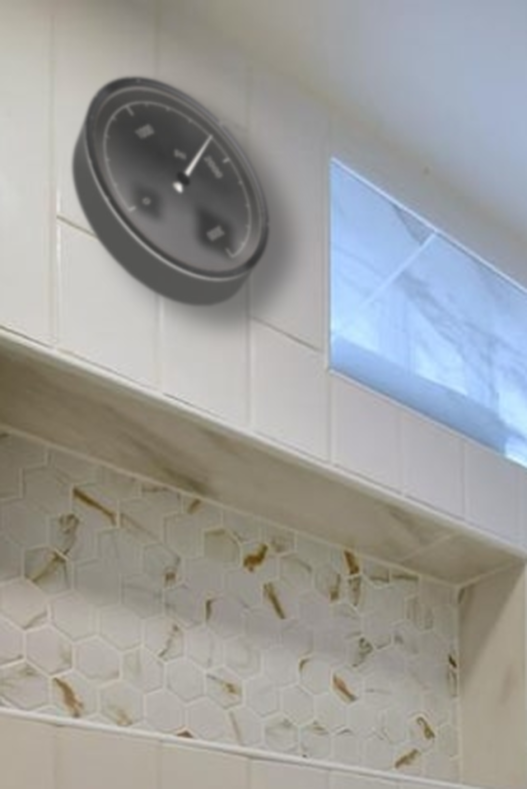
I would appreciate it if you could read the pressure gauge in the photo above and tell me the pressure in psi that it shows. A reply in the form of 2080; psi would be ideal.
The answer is 1800; psi
